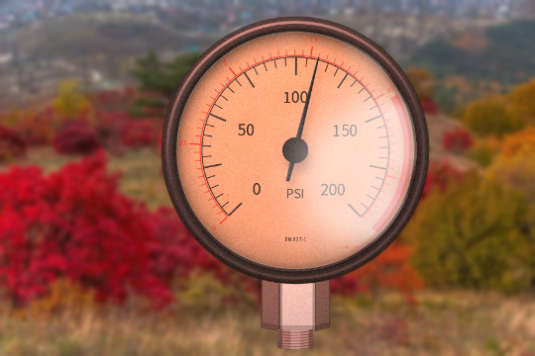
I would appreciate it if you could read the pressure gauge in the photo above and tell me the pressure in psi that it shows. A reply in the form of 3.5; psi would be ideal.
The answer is 110; psi
